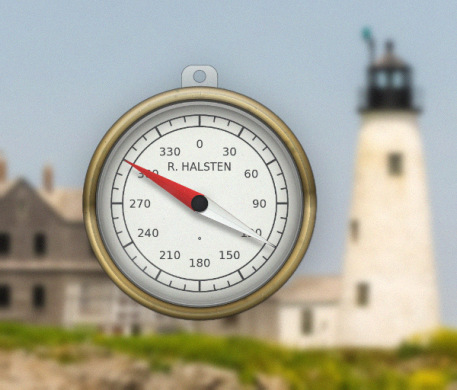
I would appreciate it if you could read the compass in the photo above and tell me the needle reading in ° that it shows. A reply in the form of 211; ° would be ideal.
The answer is 300; °
